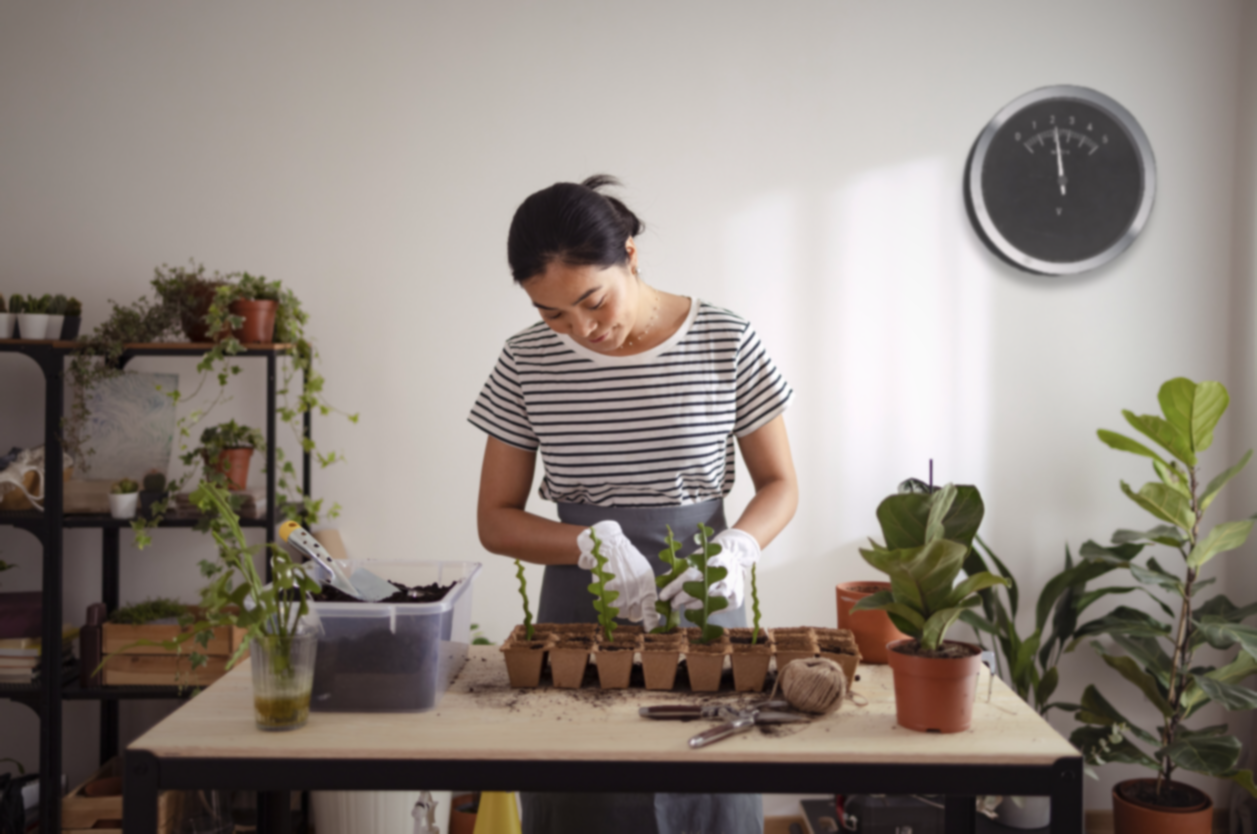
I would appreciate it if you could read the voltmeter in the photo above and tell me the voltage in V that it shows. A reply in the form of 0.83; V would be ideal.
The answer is 2; V
